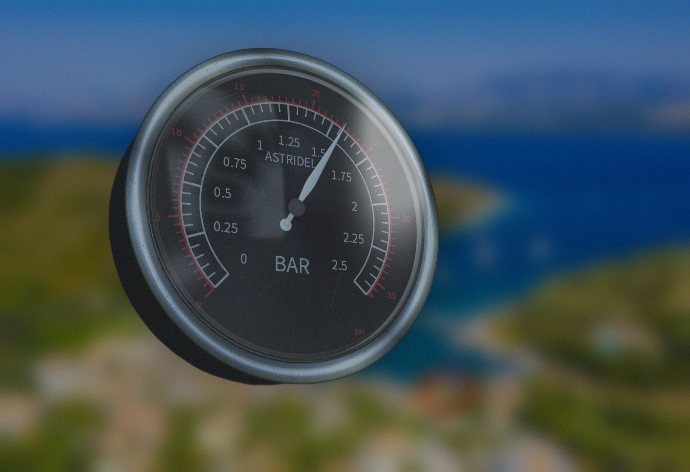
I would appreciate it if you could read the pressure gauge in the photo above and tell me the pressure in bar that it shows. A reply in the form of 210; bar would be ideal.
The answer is 1.55; bar
